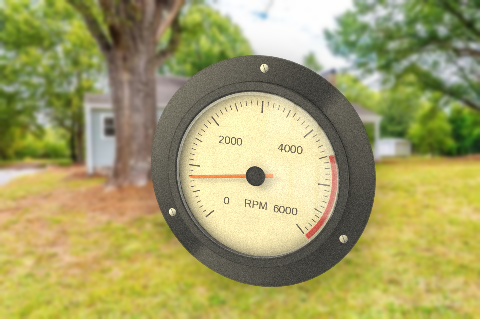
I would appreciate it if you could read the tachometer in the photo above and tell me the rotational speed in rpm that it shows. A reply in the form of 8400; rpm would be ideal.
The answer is 800; rpm
